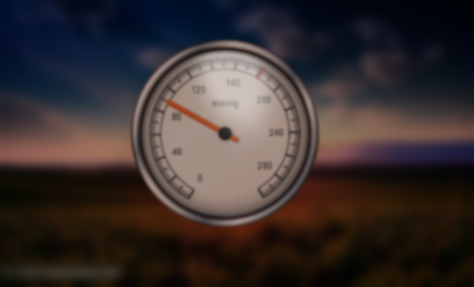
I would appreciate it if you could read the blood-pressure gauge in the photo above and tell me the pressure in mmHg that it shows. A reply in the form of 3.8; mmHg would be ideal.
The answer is 90; mmHg
